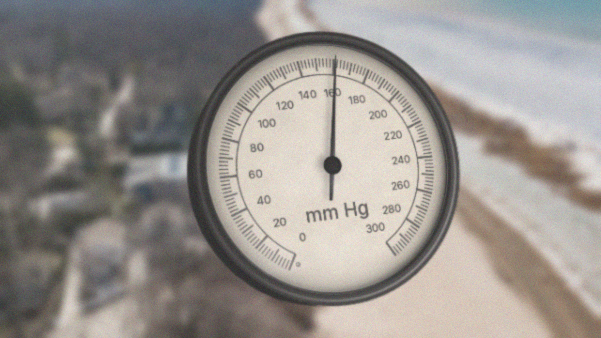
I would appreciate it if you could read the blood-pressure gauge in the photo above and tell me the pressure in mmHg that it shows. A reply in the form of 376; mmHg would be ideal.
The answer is 160; mmHg
